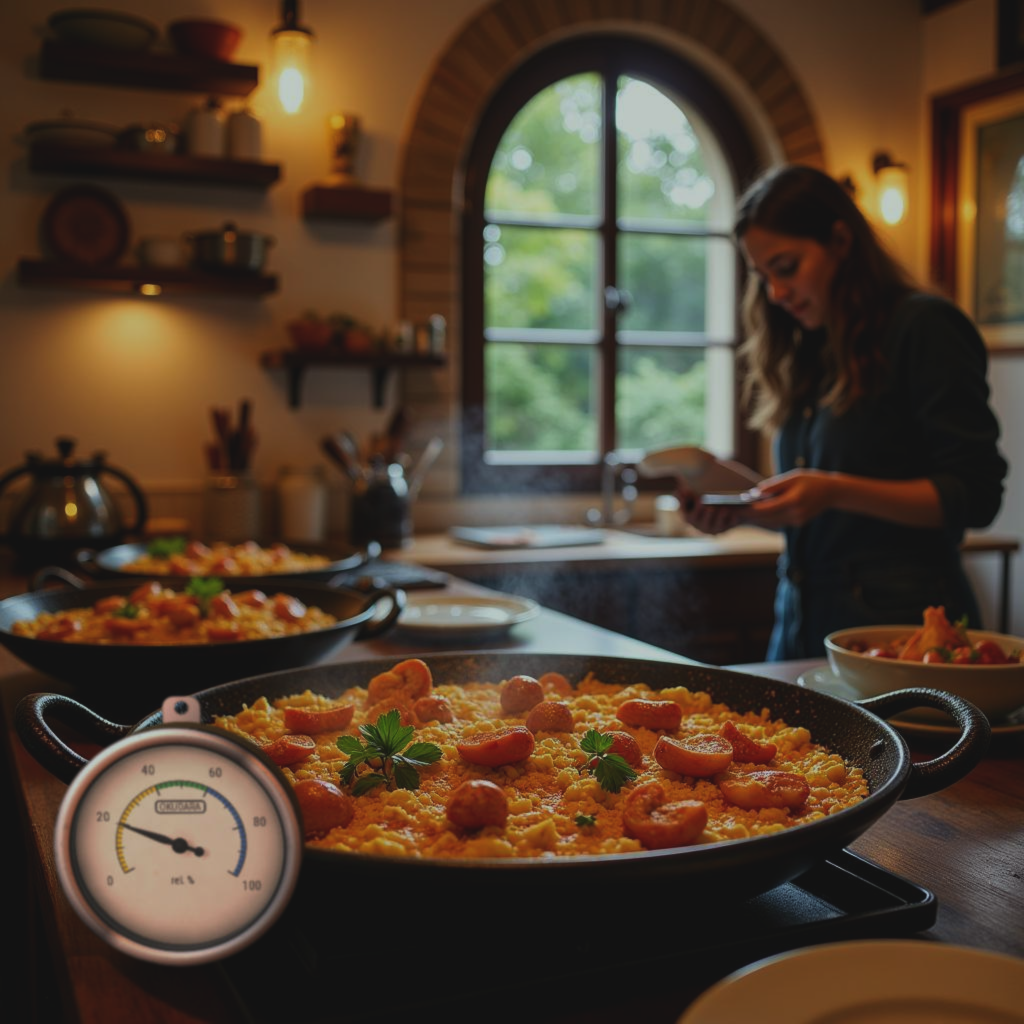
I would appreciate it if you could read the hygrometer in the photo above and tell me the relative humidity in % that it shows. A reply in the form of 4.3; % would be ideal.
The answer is 20; %
